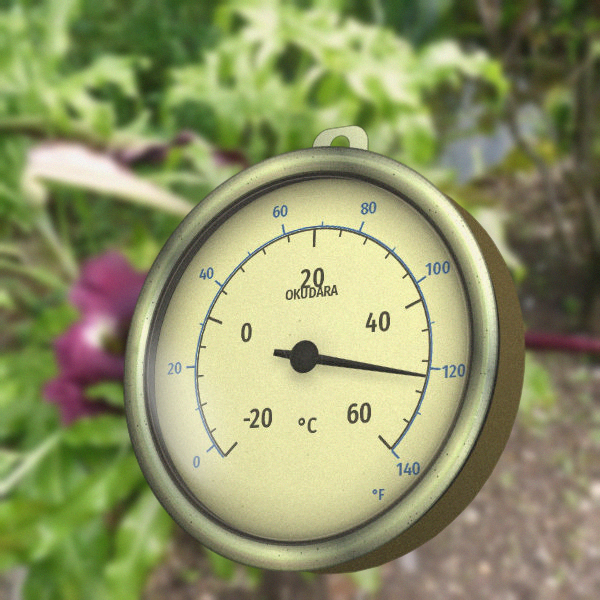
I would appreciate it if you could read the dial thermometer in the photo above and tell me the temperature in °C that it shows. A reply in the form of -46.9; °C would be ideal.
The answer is 50; °C
